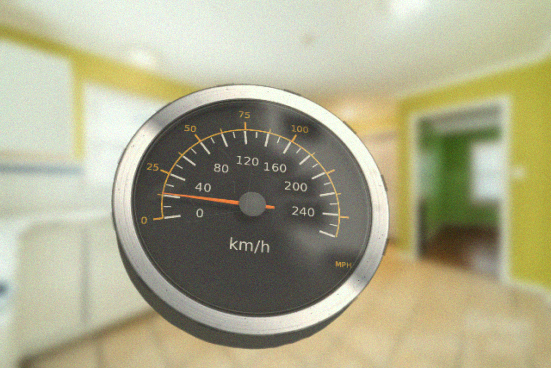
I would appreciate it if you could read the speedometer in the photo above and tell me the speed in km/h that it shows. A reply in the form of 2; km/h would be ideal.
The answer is 20; km/h
